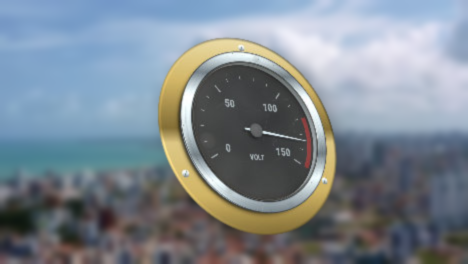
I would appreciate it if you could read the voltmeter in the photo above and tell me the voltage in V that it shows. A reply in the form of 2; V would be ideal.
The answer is 135; V
